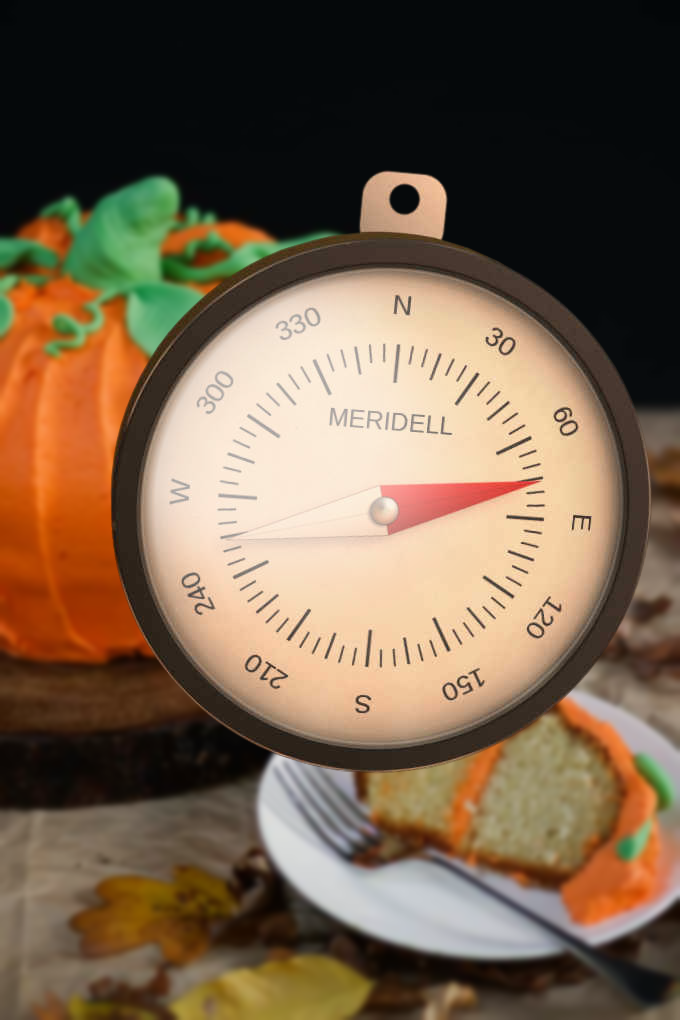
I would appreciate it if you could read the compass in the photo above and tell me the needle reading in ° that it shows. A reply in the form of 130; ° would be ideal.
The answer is 75; °
